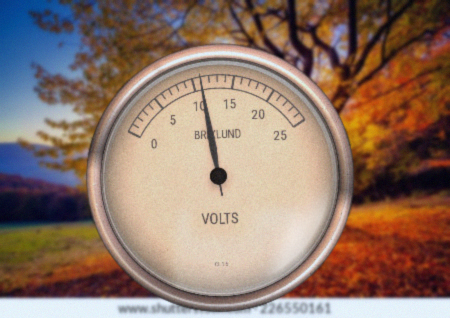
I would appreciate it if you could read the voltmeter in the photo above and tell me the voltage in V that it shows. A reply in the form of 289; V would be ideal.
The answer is 11; V
